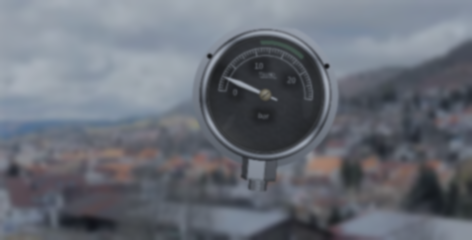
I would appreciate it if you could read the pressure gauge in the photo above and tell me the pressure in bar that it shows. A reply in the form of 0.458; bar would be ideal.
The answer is 2.5; bar
